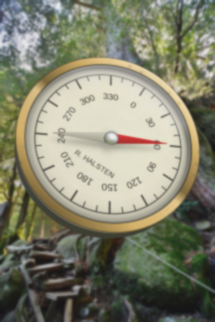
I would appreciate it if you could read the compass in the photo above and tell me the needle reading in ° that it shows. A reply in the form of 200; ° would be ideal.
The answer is 60; °
